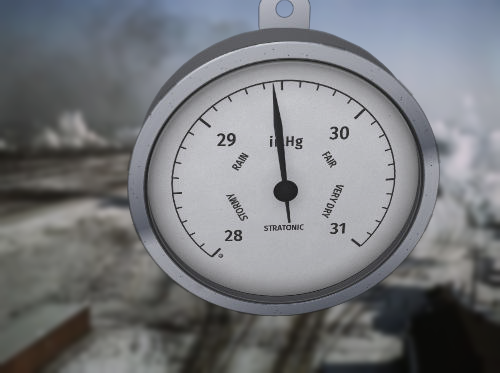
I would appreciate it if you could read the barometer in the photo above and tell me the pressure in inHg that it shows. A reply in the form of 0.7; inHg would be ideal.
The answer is 29.45; inHg
